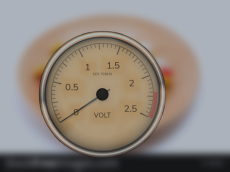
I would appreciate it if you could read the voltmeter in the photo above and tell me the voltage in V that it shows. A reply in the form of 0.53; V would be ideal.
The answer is 0; V
